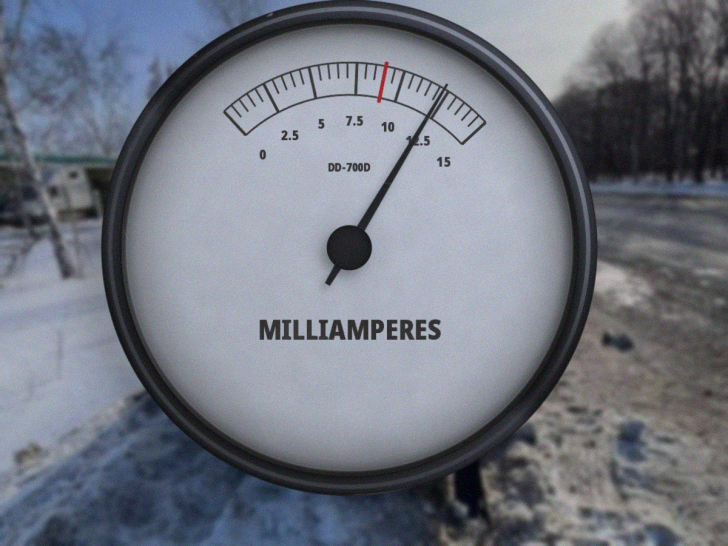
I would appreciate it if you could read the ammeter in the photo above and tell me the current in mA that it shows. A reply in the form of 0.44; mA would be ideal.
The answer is 12.25; mA
